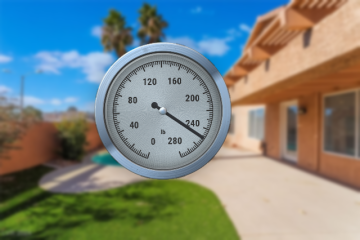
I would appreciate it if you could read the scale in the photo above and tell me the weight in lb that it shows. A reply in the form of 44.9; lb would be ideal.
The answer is 250; lb
